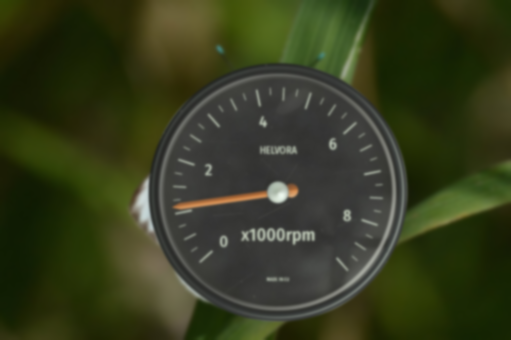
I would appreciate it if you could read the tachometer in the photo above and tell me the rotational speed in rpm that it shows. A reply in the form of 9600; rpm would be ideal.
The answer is 1125; rpm
